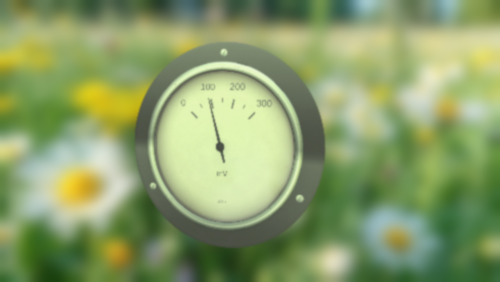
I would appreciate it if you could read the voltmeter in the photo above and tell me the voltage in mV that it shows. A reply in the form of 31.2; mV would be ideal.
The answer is 100; mV
